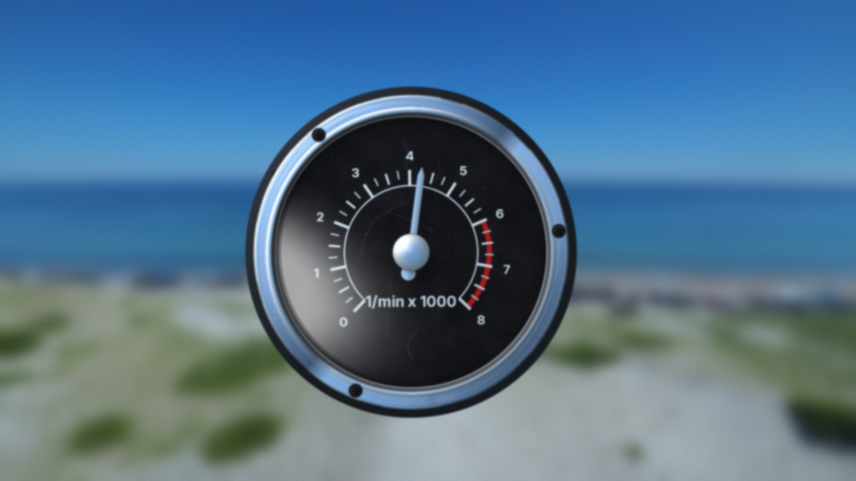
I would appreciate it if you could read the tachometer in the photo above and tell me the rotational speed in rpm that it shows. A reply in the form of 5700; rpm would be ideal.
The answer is 4250; rpm
